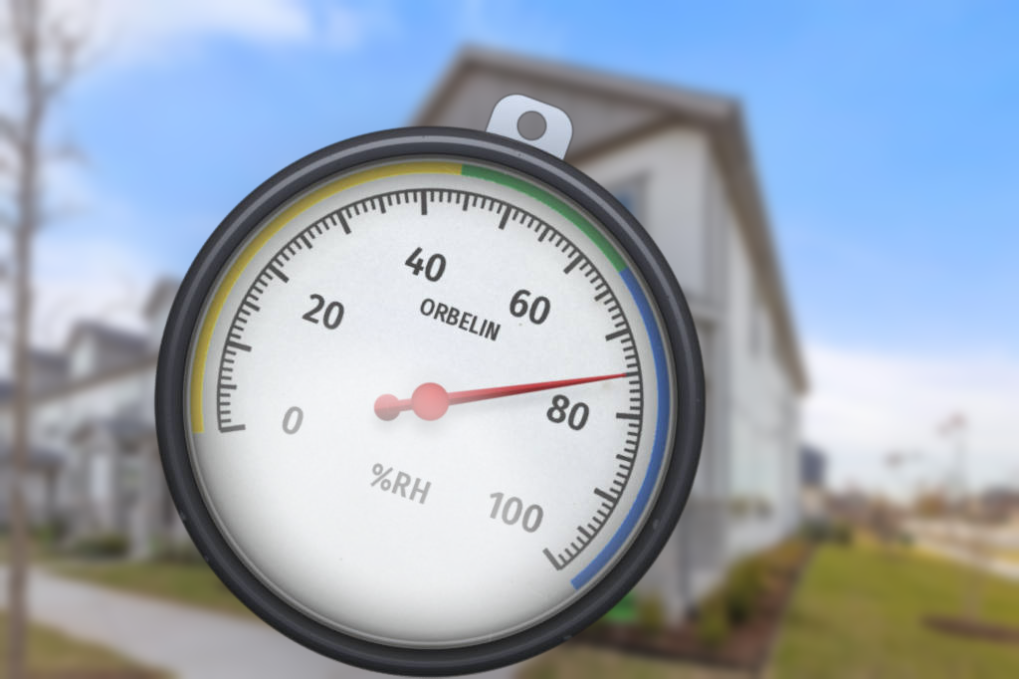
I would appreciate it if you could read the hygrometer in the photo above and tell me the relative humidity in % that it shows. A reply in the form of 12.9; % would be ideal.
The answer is 75; %
